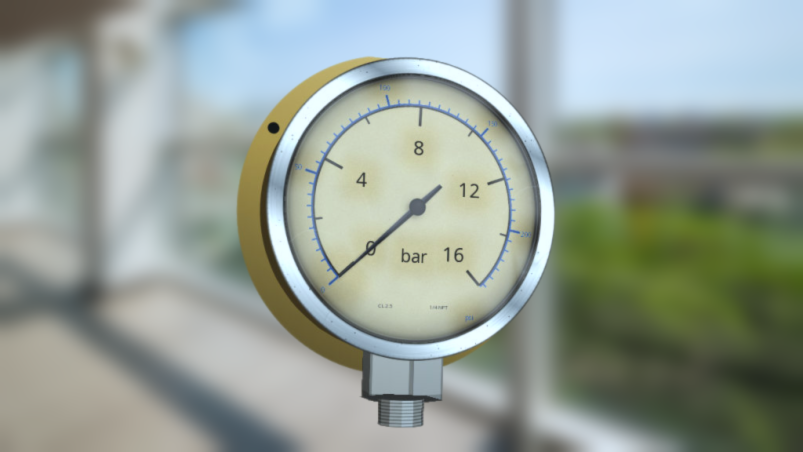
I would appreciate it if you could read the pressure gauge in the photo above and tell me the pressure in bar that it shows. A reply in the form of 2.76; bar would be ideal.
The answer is 0; bar
